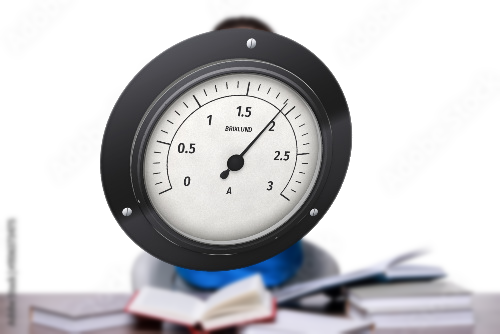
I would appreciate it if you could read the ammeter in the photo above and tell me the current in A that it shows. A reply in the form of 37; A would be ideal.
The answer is 1.9; A
